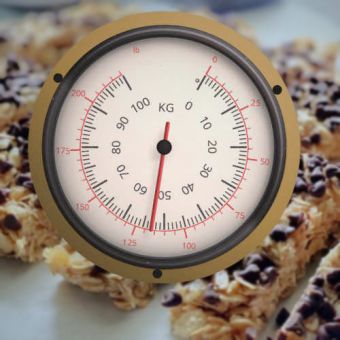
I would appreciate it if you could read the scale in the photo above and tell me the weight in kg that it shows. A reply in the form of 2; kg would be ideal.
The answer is 53; kg
